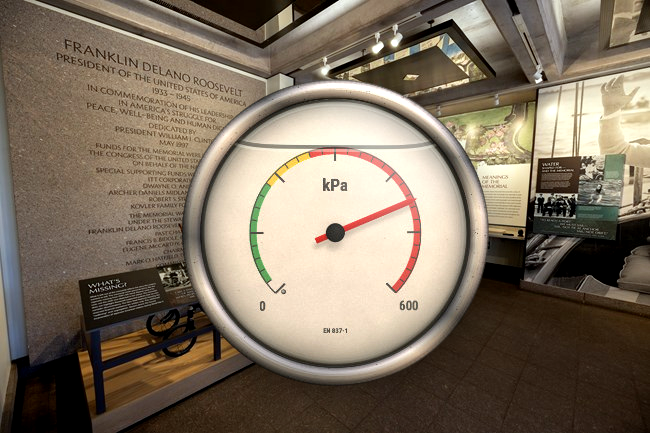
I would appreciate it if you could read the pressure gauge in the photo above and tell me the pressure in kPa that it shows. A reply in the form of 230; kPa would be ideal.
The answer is 450; kPa
